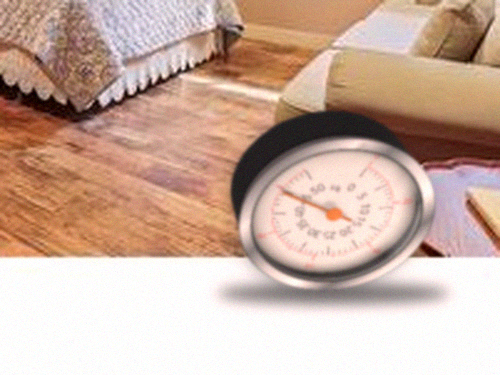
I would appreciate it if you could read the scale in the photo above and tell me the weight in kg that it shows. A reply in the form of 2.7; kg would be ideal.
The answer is 45; kg
